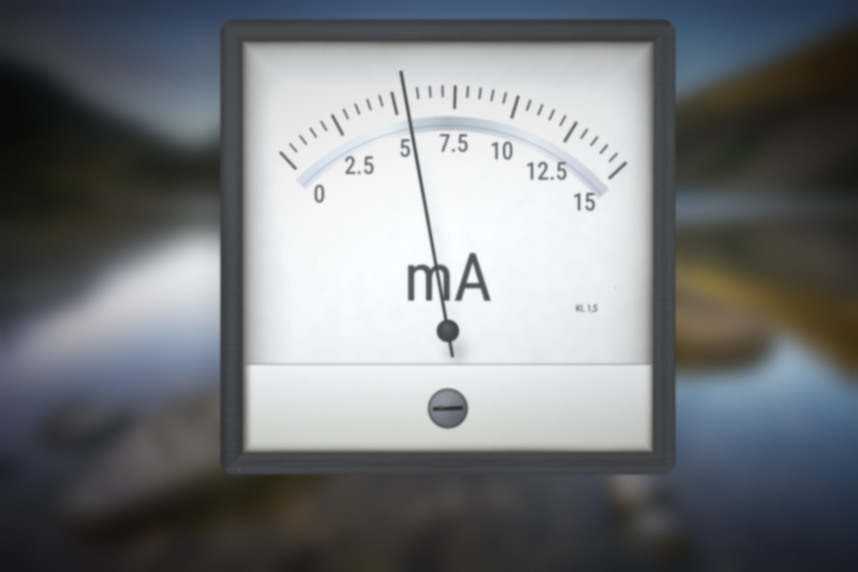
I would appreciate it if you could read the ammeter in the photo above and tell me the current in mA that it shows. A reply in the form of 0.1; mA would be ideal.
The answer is 5.5; mA
